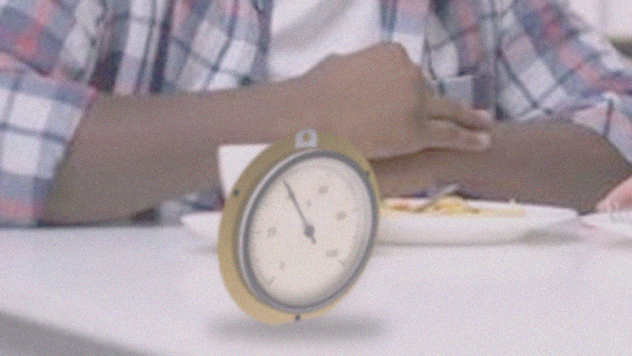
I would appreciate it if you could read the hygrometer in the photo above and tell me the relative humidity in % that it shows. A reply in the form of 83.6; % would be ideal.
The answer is 40; %
